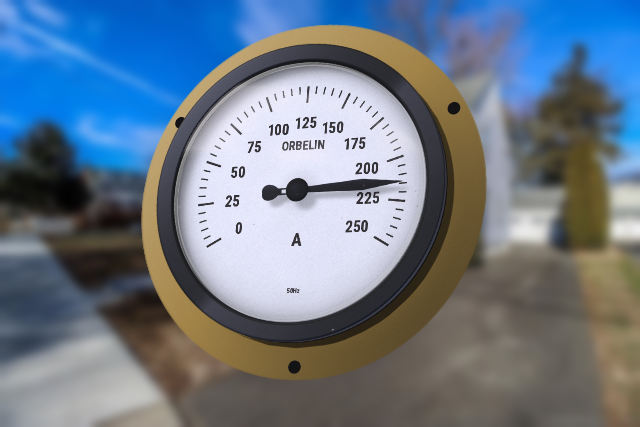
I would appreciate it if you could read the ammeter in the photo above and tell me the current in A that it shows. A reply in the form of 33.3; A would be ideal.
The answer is 215; A
